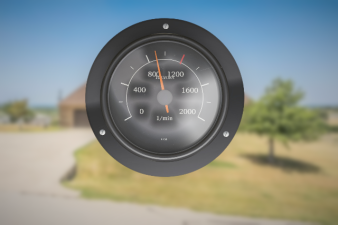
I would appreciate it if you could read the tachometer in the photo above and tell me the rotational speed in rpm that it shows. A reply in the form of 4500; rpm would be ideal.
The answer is 900; rpm
